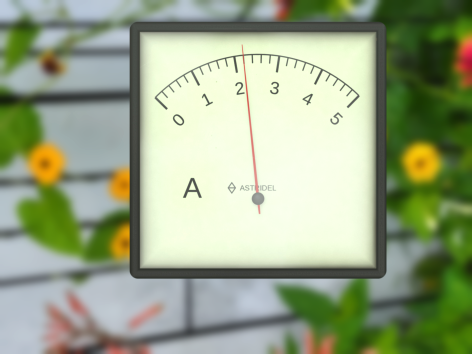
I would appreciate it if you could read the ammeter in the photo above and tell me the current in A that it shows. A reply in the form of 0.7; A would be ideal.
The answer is 2.2; A
